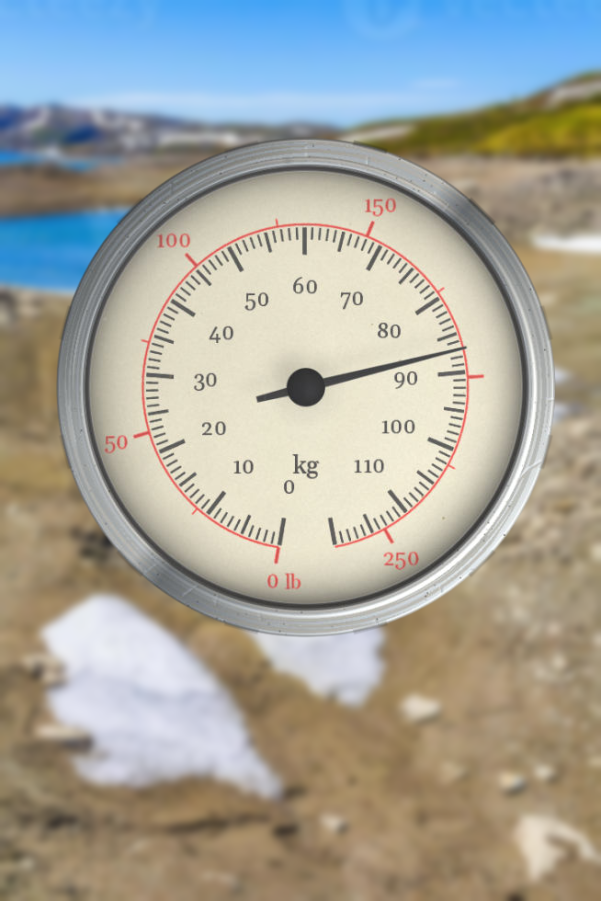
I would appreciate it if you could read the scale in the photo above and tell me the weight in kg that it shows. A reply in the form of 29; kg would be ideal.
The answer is 87; kg
